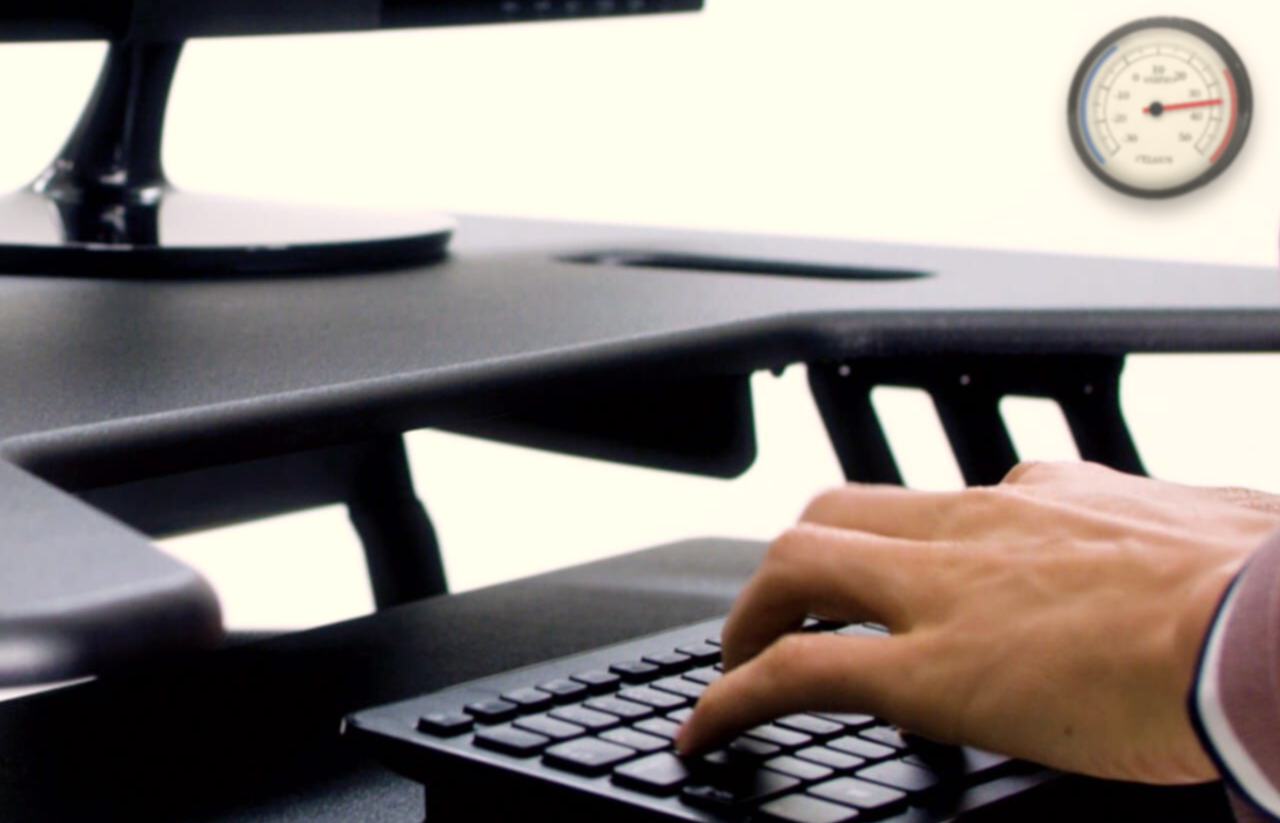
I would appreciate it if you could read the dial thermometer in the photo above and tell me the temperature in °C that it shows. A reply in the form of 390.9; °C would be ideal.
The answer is 35; °C
